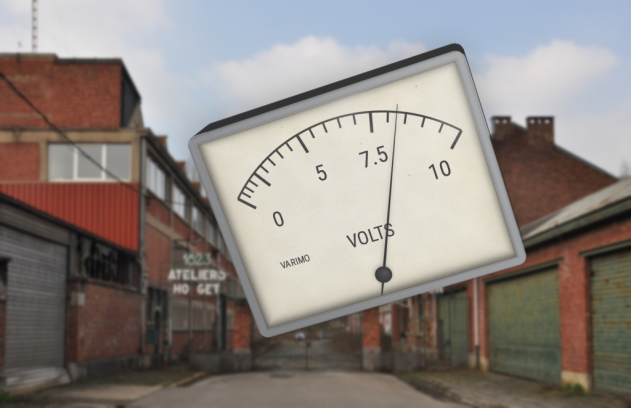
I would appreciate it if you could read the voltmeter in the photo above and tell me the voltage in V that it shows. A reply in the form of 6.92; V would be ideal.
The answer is 8.25; V
